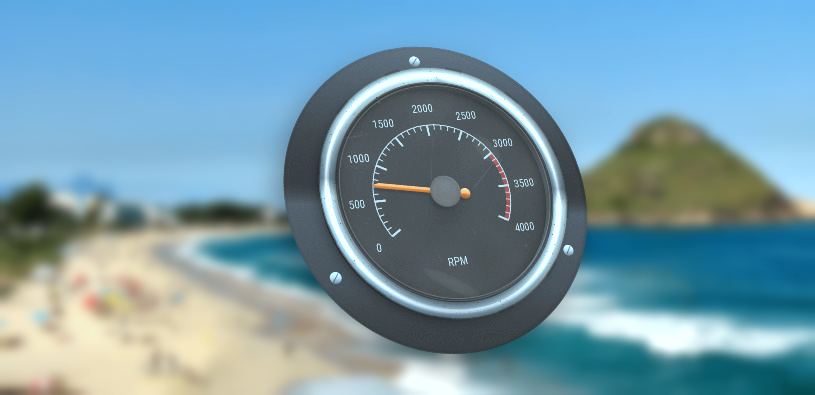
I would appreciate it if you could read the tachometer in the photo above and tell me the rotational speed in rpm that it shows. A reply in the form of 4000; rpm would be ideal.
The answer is 700; rpm
